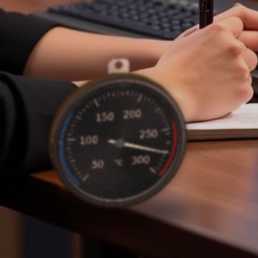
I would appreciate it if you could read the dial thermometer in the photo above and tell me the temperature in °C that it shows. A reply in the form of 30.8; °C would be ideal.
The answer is 275; °C
